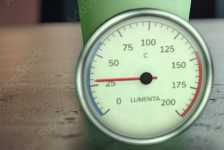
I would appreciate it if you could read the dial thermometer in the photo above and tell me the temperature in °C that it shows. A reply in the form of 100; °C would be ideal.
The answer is 30; °C
